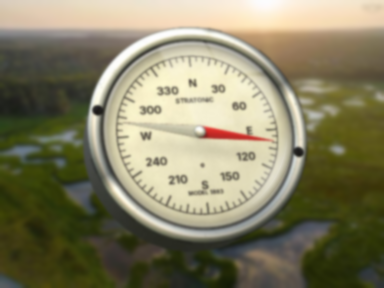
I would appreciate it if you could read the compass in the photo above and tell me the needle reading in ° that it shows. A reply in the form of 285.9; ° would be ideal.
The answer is 100; °
